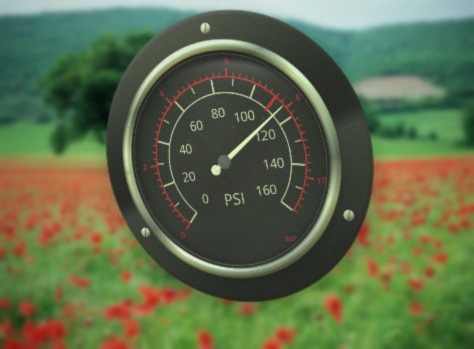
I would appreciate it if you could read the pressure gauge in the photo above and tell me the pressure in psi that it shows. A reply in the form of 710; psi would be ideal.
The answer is 115; psi
